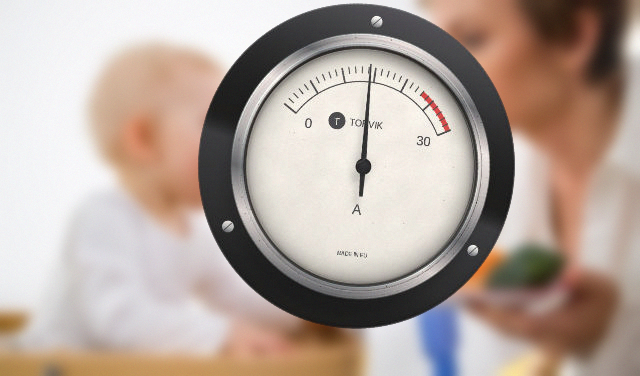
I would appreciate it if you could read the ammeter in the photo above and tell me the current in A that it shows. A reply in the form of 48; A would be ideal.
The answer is 14; A
